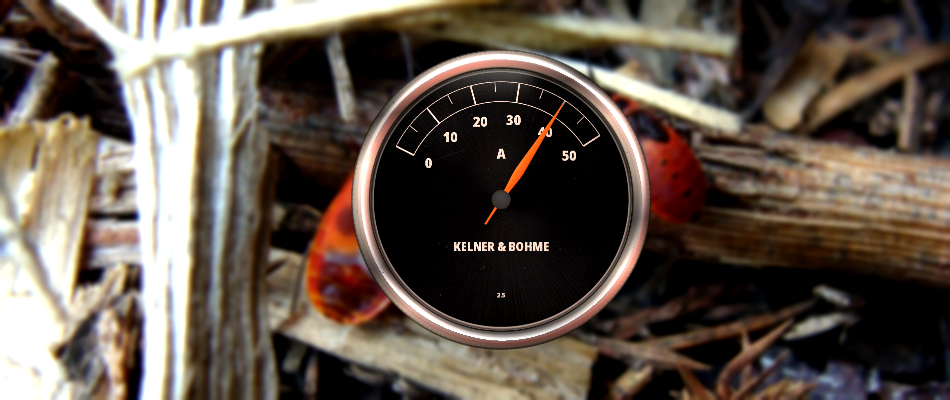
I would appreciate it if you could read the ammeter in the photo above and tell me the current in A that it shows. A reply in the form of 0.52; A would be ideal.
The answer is 40; A
